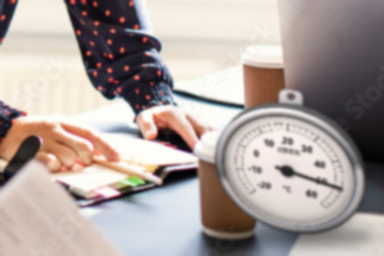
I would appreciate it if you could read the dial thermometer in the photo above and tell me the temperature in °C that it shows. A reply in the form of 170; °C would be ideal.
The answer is 50; °C
